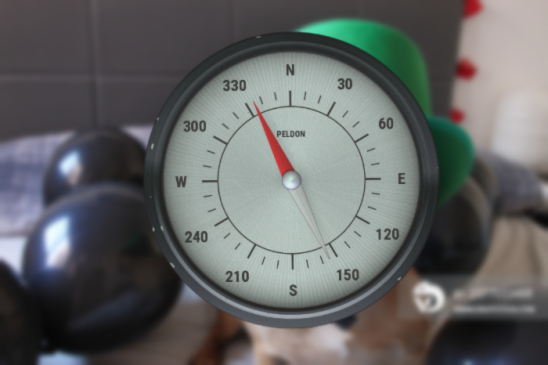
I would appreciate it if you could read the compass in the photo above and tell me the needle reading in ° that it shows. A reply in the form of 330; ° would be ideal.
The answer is 335; °
